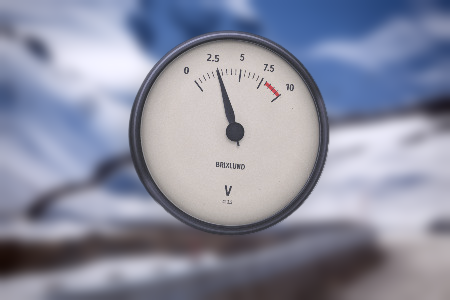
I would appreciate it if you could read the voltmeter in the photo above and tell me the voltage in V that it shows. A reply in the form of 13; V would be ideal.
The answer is 2.5; V
